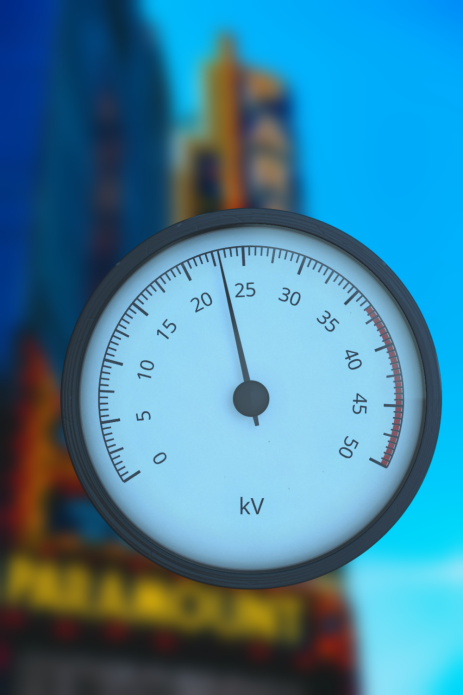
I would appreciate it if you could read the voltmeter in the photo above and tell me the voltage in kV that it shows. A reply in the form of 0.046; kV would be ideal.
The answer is 23; kV
